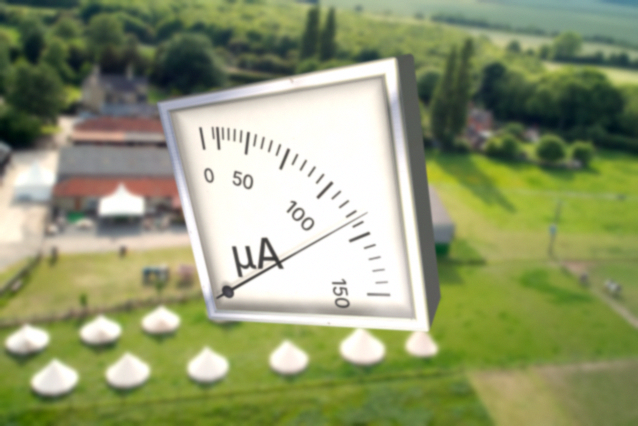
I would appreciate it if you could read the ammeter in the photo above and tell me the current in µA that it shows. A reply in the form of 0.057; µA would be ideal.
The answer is 117.5; µA
